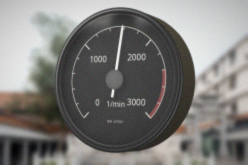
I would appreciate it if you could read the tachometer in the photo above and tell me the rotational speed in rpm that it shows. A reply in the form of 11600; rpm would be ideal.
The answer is 1600; rpm
